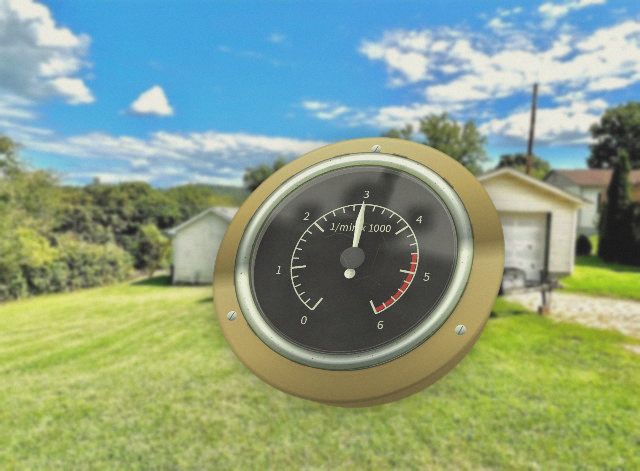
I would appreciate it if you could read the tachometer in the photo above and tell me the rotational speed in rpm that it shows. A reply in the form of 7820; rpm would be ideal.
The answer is 3000; rpm
